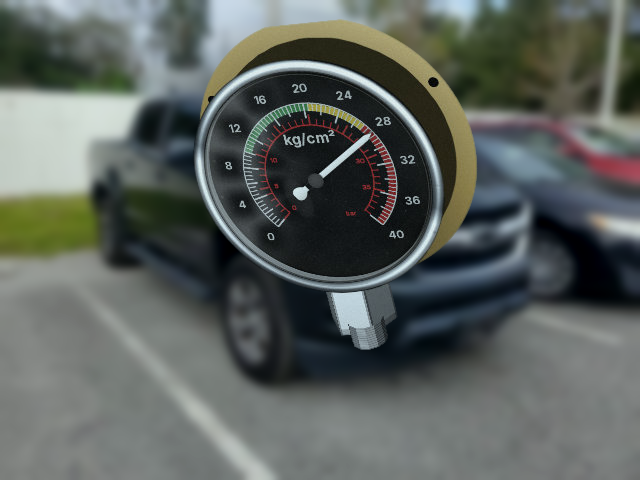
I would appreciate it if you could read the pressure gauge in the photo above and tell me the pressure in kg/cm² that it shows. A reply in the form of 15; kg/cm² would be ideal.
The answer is 28; kg/cm²
